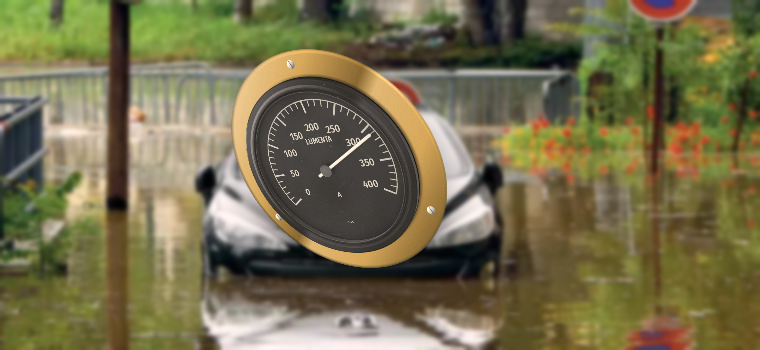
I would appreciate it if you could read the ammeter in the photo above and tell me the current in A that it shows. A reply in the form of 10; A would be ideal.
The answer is 310; A
